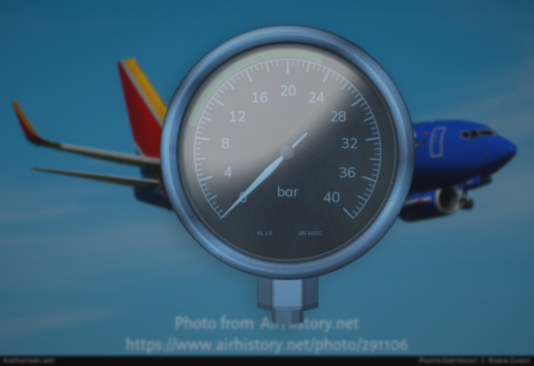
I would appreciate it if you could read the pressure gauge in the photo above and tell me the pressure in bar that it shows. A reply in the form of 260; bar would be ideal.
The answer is 0; bar
